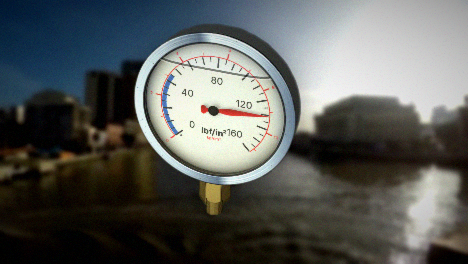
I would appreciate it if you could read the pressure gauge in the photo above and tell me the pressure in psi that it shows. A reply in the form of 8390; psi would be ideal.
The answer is 130; psi
